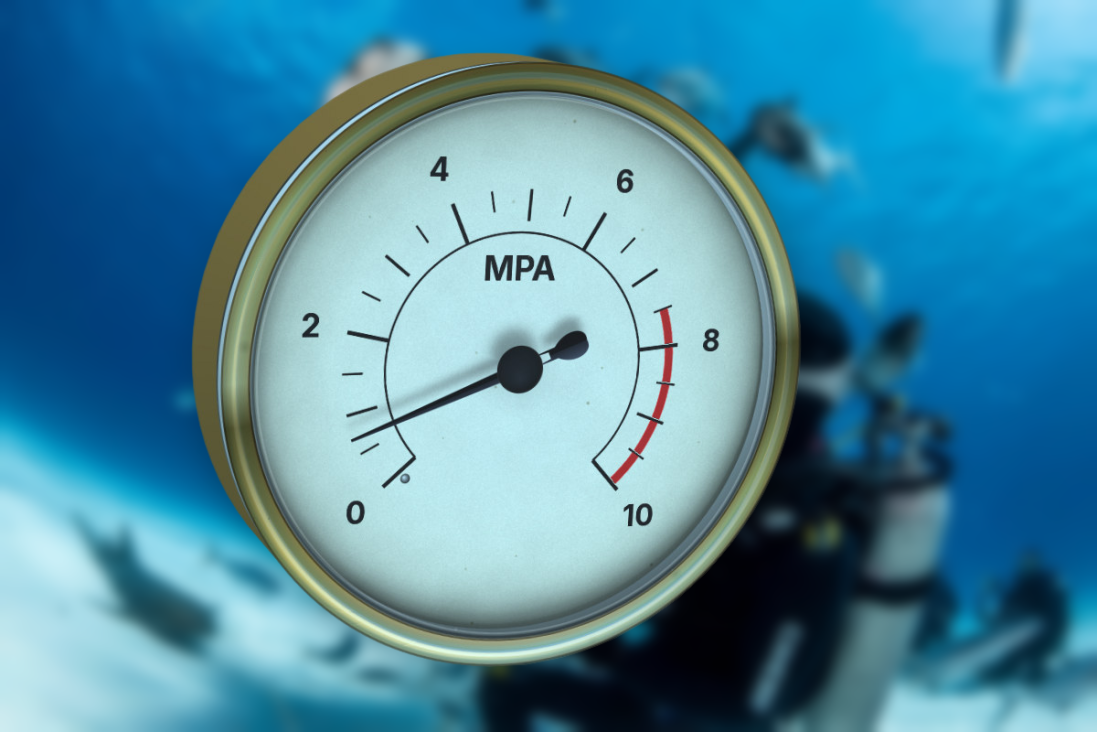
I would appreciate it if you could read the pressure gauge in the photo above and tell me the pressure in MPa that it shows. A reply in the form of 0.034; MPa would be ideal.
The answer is 0.75; MPa
